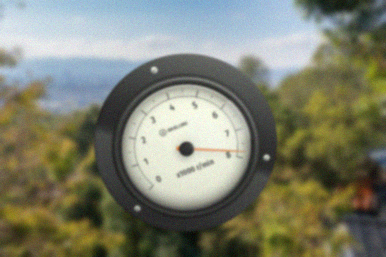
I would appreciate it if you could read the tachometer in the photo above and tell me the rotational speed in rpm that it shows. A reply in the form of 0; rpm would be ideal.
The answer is 7750; rpm
